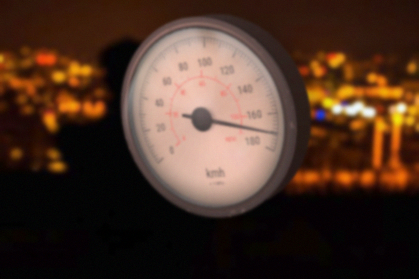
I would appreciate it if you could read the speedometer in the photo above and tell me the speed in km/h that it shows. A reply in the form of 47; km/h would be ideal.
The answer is 170; km/h
